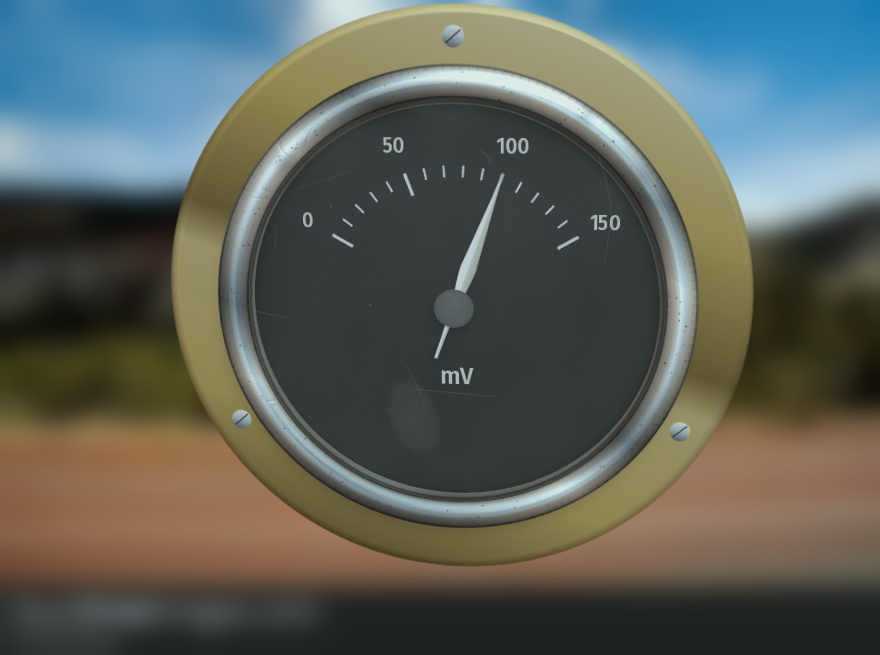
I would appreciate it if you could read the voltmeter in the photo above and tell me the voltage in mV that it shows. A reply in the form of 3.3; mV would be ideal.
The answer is 100; mV
